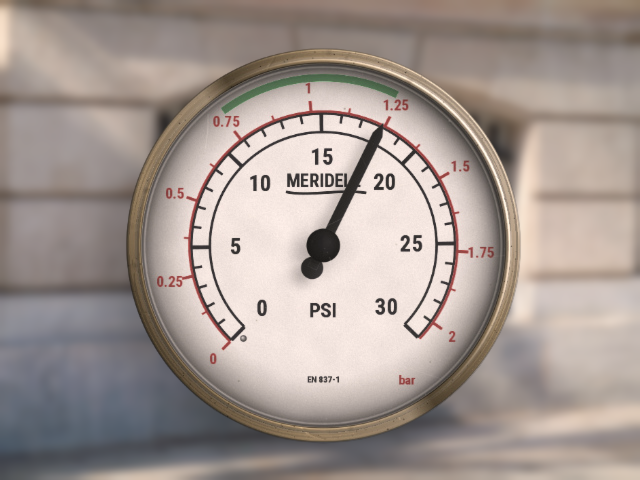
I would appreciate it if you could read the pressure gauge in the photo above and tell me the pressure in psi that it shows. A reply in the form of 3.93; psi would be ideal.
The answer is 18; psi
